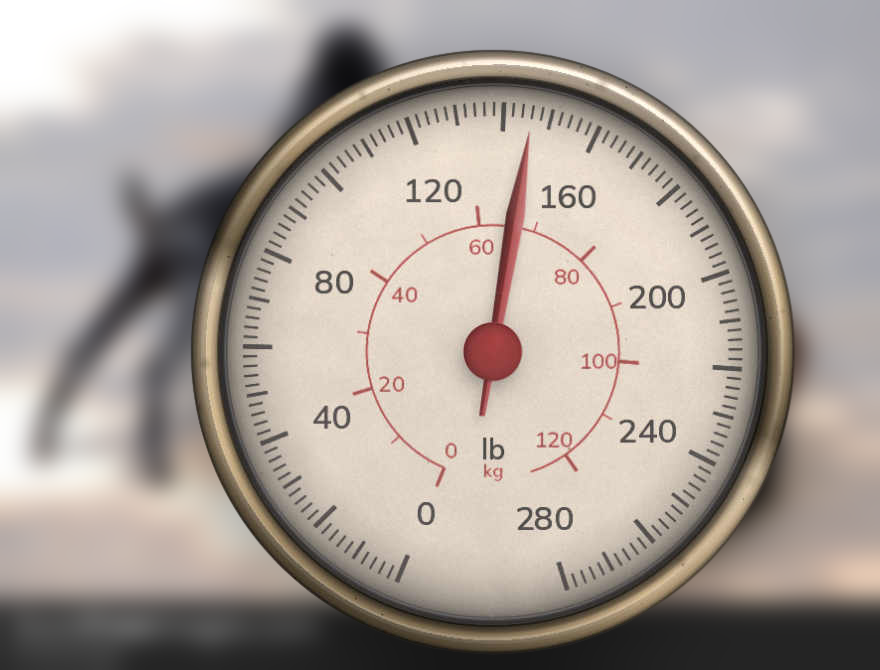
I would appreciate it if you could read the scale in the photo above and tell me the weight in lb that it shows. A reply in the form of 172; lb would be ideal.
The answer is 146; lb
